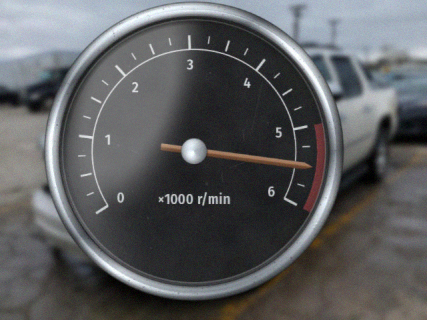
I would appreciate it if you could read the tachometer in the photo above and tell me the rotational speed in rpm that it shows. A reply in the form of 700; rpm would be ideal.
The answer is 5500; rpm
